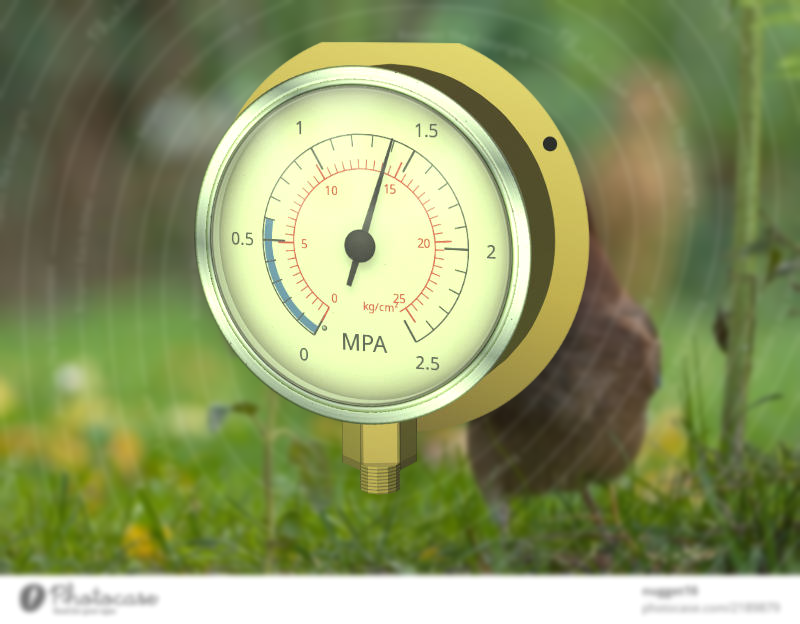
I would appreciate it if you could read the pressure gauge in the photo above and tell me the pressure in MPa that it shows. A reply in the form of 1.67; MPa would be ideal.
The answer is 1.4; MPa
